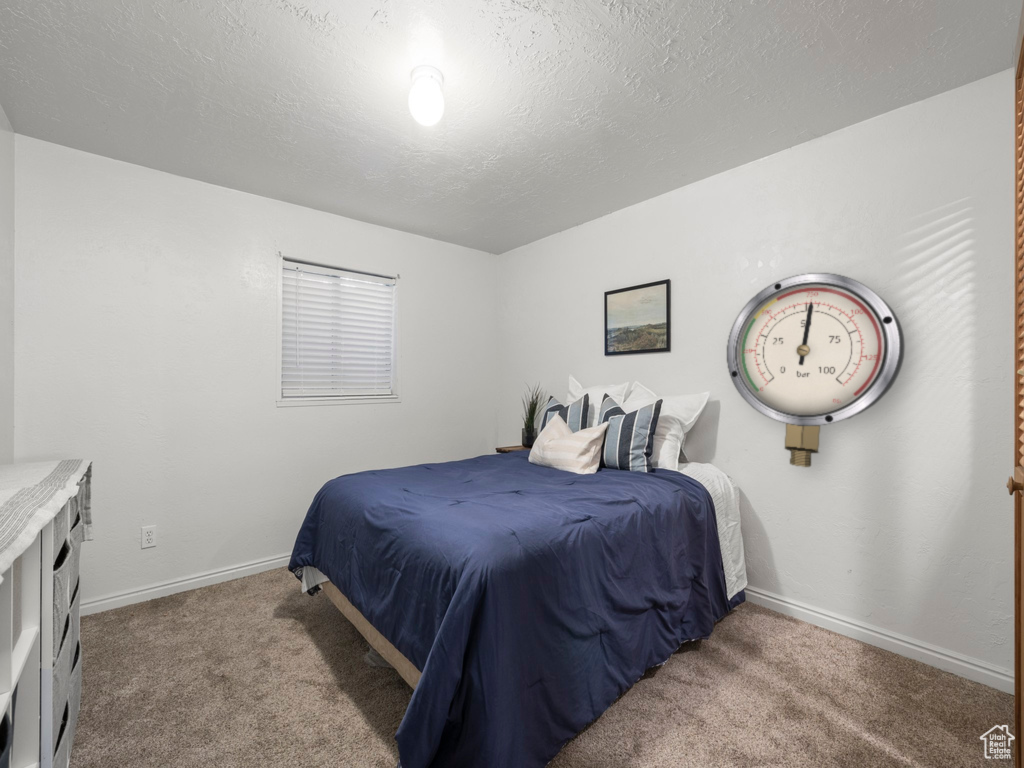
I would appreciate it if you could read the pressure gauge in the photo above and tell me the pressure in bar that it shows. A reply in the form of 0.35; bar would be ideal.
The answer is 52.5; bar
